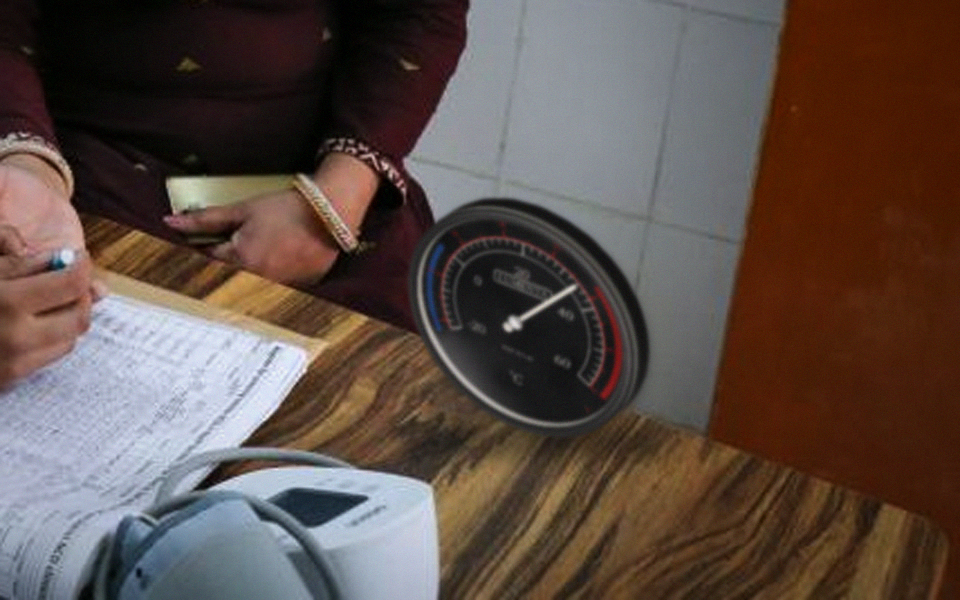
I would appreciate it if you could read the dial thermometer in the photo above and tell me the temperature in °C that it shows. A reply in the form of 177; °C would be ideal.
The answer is 34; °C
